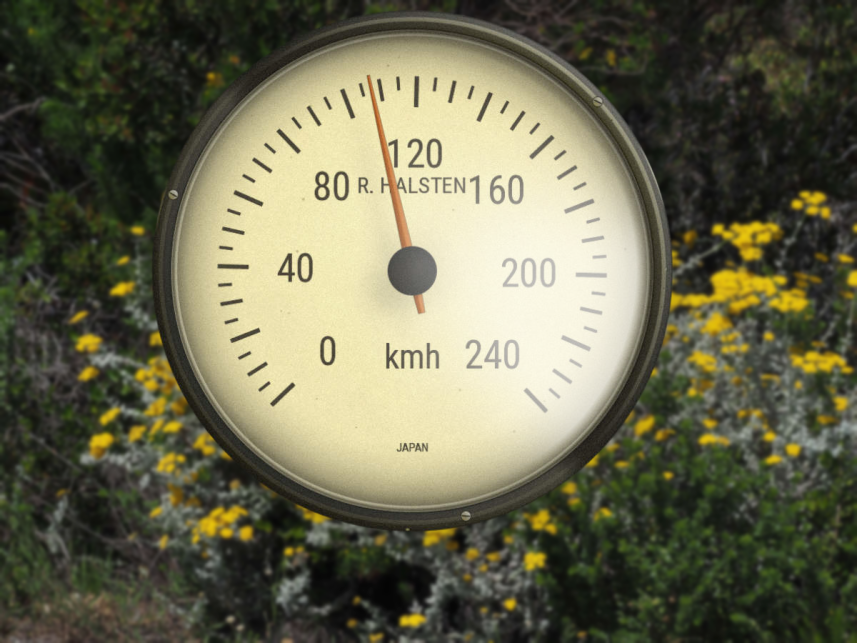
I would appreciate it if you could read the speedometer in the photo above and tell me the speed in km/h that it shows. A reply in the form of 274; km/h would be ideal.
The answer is 107.5; km/h
